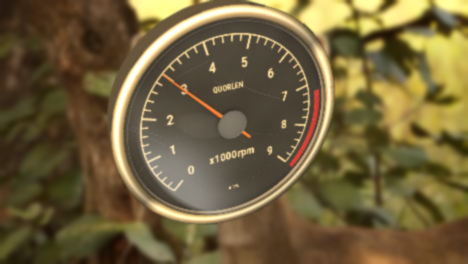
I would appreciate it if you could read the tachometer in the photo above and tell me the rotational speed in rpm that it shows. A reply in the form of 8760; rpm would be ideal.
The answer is 3000; rpm
